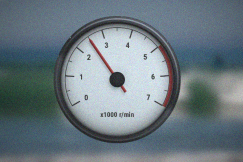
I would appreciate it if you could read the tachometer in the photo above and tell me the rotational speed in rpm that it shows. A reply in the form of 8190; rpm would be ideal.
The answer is 2500; rpm
